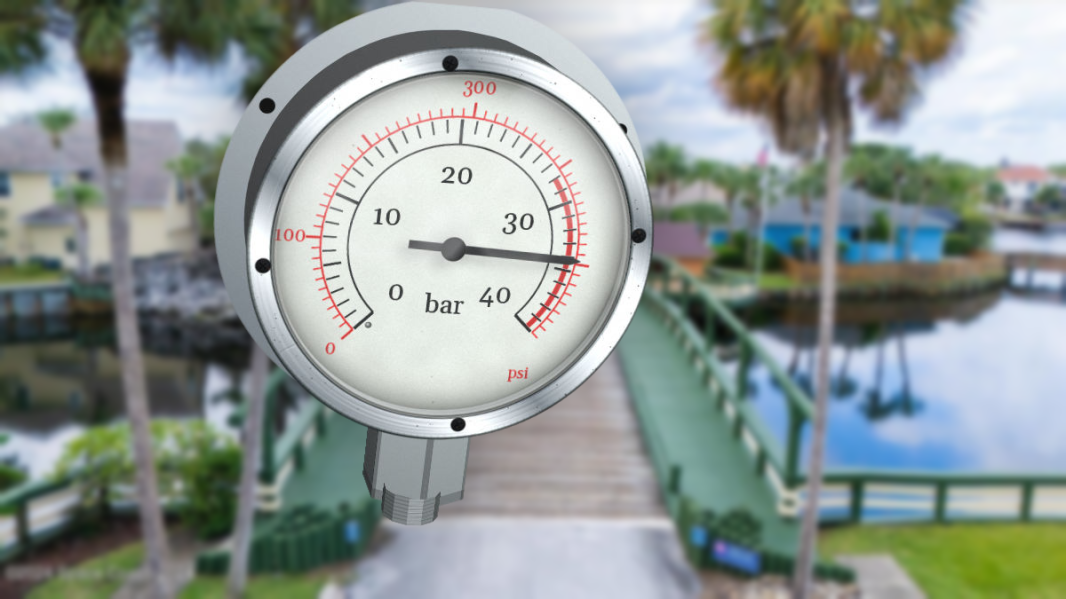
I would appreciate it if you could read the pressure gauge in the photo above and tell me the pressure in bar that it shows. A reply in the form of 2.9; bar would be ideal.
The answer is 34; bar
